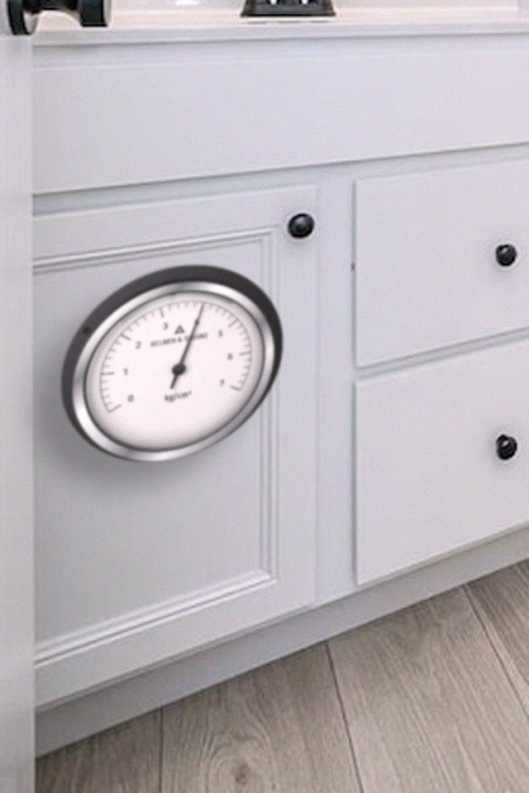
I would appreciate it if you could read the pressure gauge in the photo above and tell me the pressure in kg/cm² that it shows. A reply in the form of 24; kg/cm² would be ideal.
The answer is 4; kg/cm²
